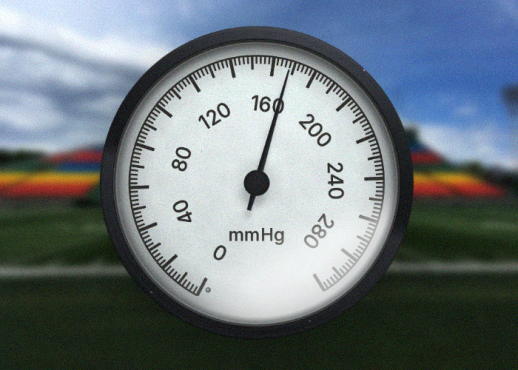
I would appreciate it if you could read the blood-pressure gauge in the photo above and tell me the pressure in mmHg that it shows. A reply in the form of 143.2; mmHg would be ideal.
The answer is 168; mmHg
